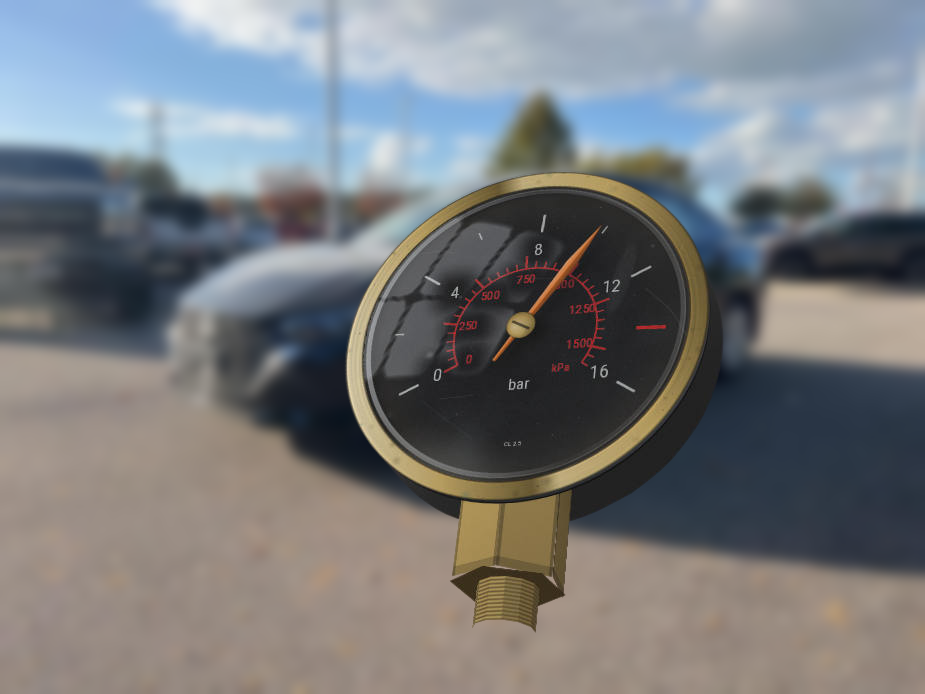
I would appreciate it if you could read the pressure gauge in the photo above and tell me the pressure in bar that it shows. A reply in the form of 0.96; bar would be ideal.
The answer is 10; bar
